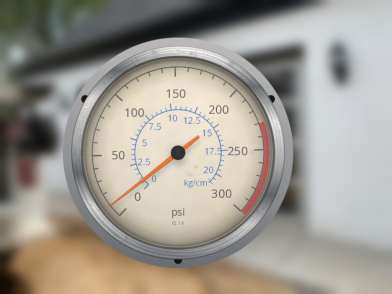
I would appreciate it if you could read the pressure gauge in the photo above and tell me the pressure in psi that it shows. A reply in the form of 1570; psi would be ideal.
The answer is 10; psi
